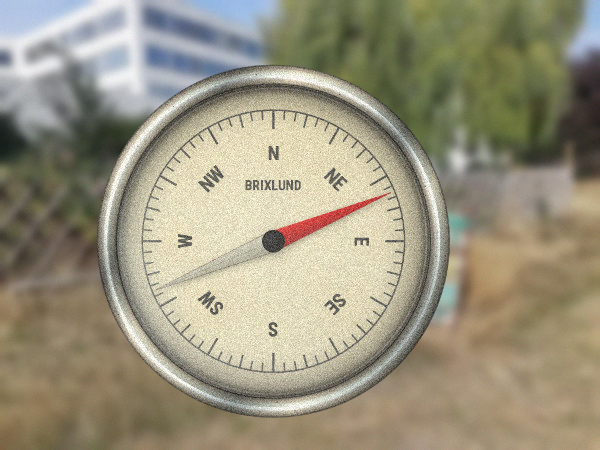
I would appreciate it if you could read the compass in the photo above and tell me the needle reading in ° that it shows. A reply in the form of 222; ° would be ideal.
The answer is 67.5; °
